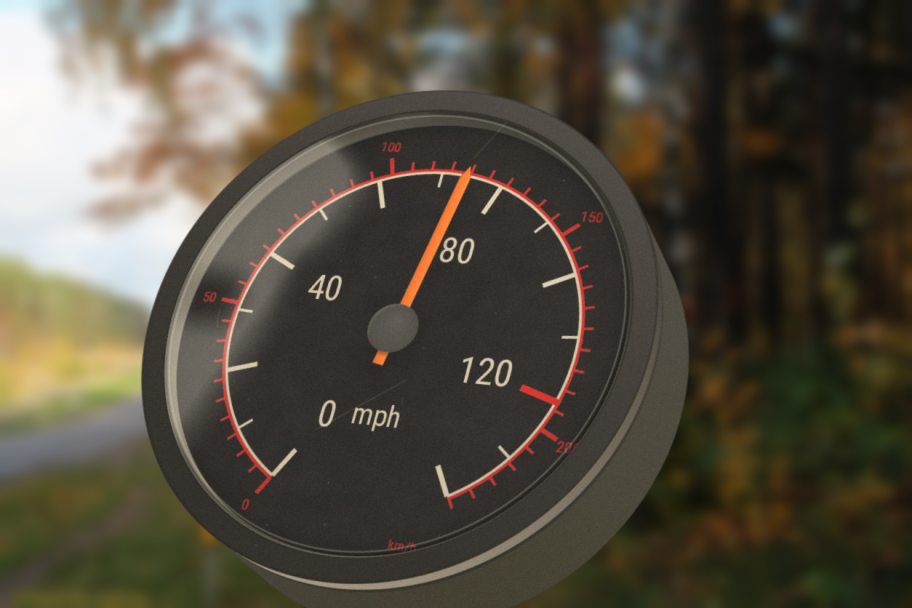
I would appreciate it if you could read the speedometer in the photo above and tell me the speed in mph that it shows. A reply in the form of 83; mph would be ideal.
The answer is 75; mph
